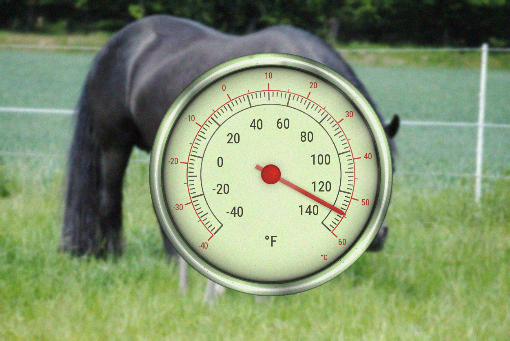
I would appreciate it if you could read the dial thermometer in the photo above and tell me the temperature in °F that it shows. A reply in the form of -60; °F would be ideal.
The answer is 130; °F
